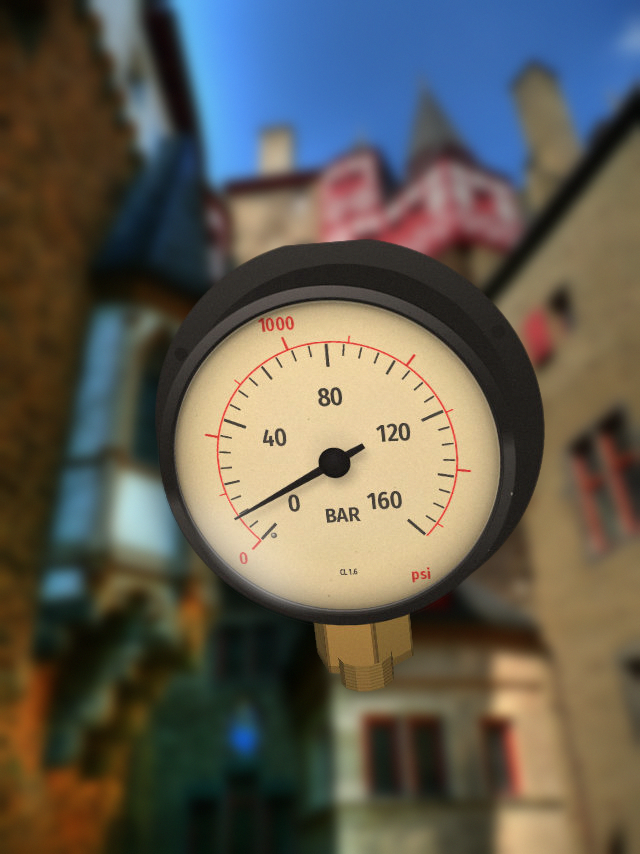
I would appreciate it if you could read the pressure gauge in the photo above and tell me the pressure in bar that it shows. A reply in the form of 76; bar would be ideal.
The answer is 10; bar
